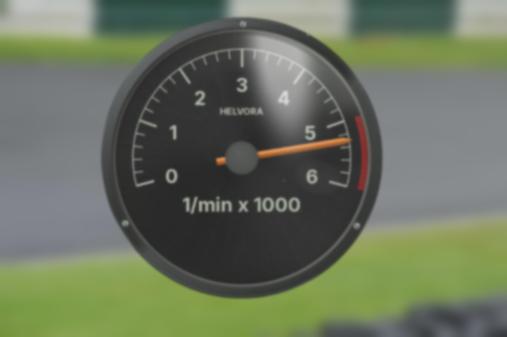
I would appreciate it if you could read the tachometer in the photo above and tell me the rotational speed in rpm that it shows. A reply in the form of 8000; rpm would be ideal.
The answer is 5300; rpm
